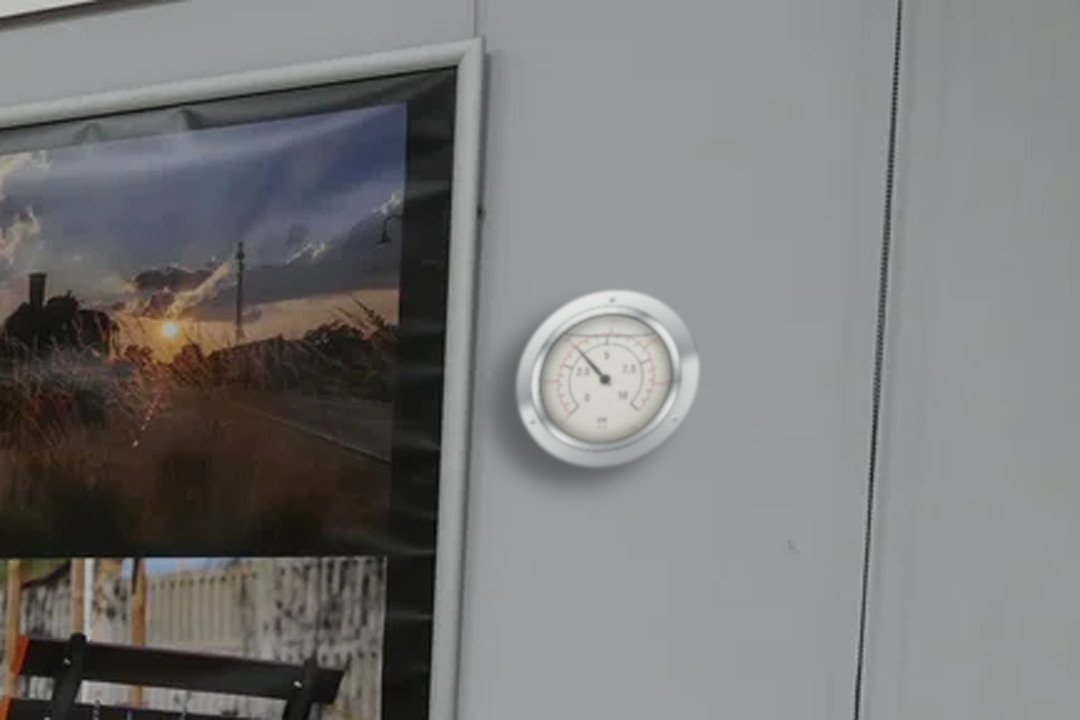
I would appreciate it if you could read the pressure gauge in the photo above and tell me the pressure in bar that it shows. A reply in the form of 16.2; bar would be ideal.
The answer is 3.5; bar
